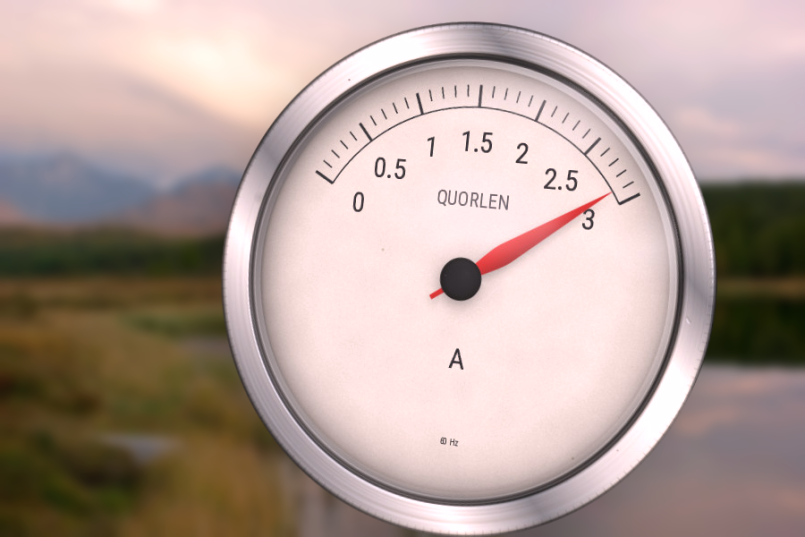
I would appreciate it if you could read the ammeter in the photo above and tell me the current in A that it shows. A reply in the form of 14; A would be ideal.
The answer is 2.9; A
